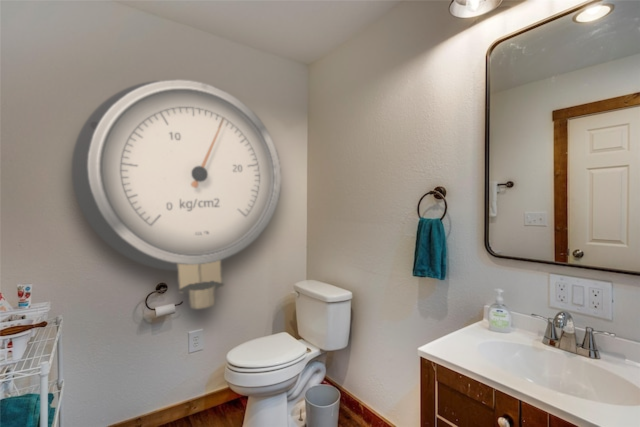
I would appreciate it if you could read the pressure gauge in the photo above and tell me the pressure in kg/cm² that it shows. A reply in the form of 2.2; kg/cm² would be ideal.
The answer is 15; kg/cm²
